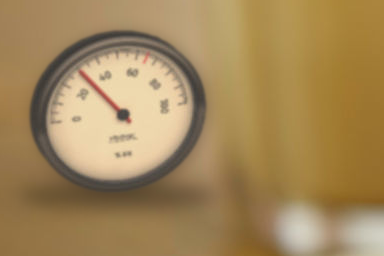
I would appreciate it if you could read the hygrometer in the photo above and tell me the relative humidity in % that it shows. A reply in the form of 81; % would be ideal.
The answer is 30; %
